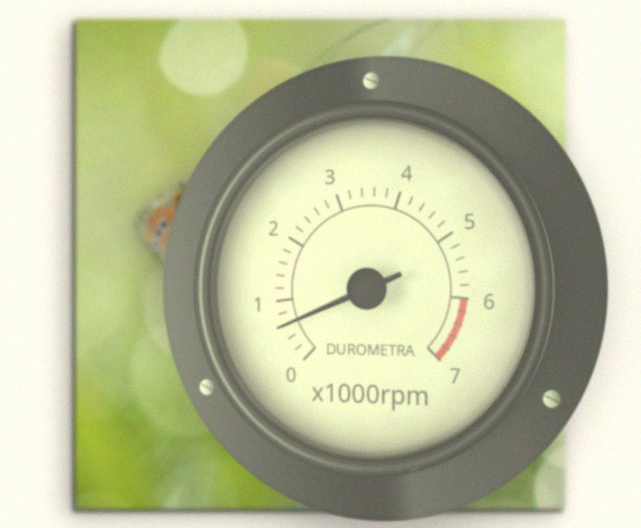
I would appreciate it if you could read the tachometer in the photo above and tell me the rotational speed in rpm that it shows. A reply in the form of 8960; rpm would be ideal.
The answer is 600; rpm
